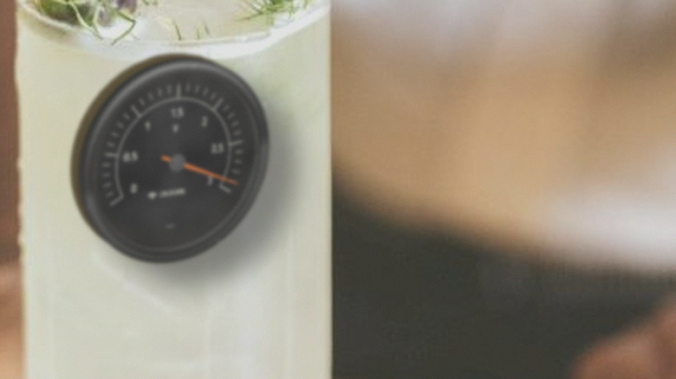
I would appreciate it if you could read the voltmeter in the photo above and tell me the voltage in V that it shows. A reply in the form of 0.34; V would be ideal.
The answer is 2.9; V
